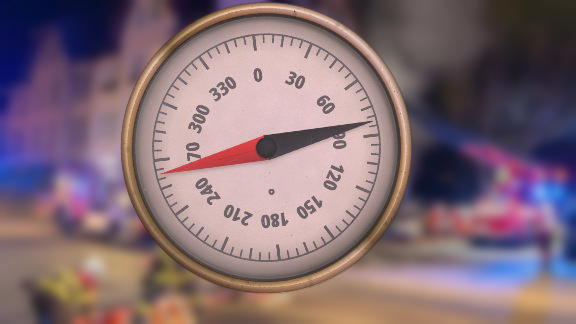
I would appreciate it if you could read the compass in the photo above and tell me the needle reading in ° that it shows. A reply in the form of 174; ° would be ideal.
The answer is 262.5; °
